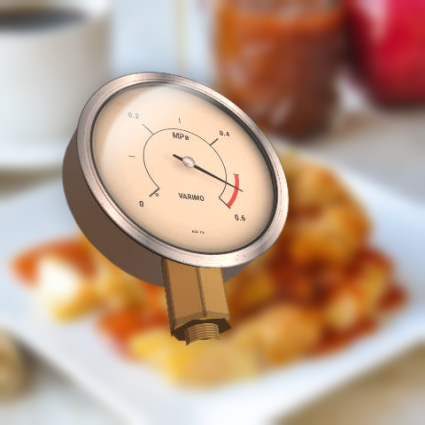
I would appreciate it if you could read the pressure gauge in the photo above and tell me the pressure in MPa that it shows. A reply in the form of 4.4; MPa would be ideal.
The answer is 0.55; MPa
